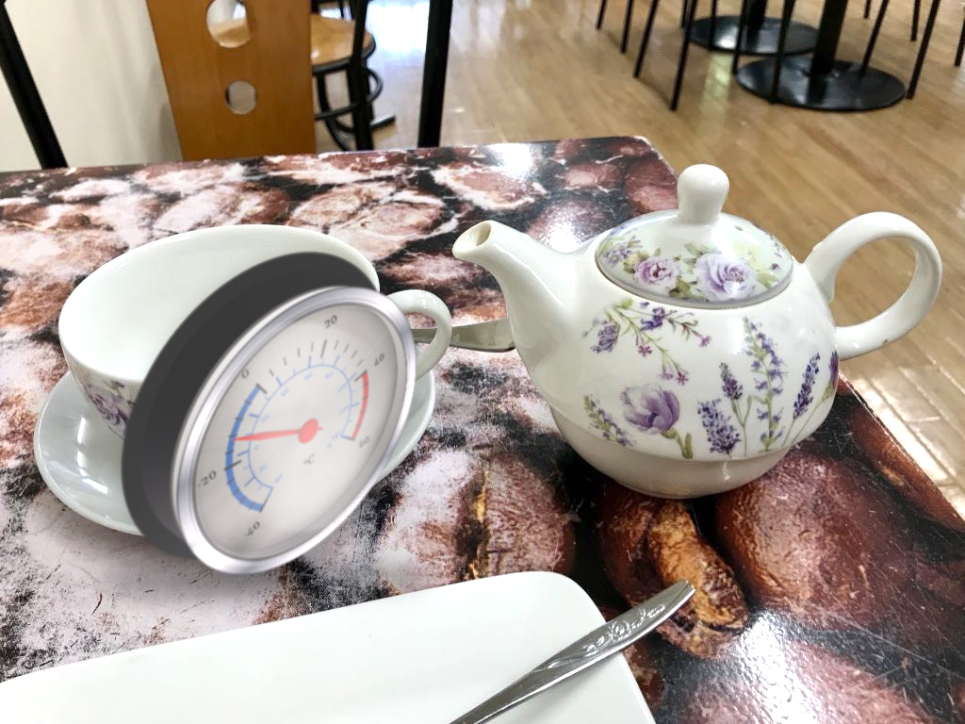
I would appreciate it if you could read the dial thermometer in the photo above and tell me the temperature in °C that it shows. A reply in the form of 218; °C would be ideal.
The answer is -12; °C
